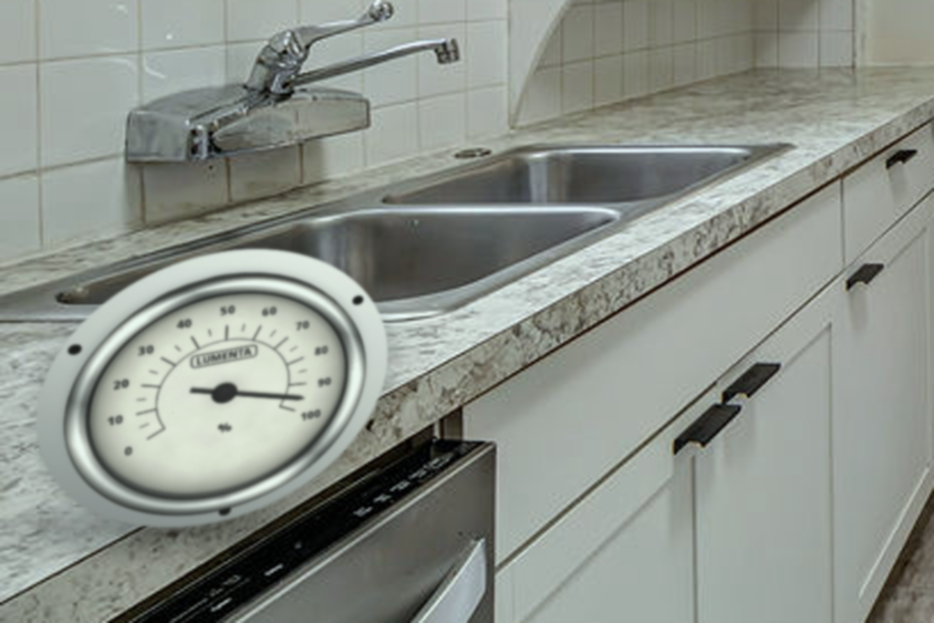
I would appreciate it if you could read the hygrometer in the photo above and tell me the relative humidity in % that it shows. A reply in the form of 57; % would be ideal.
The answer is 95; %
